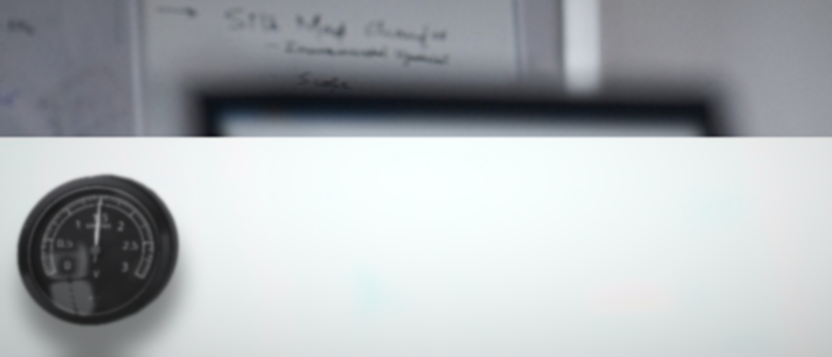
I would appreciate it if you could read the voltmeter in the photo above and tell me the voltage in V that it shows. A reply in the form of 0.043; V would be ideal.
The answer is 1.5; V
